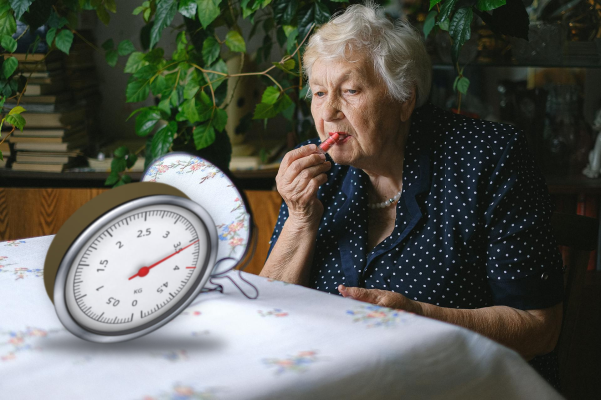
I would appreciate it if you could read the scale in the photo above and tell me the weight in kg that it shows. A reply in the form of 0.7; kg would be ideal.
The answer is 3.5; kg
